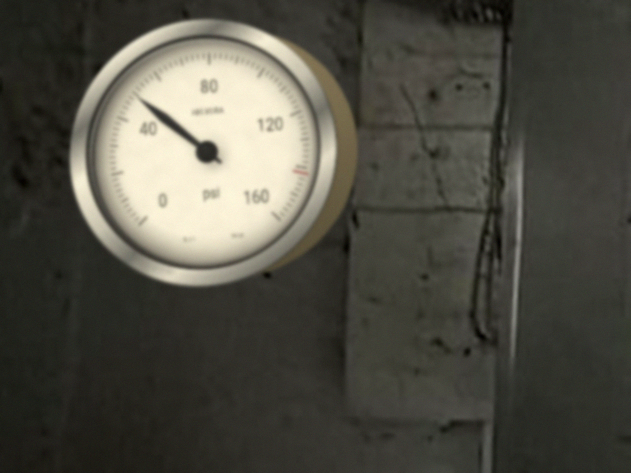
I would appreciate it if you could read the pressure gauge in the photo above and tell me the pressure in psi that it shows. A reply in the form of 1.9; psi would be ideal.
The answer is 50; psi
